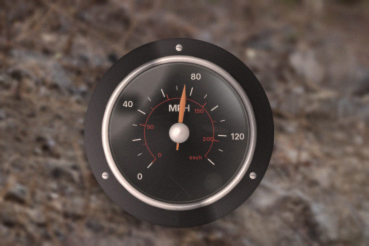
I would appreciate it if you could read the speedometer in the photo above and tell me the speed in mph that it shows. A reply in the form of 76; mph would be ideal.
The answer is 75; mph
